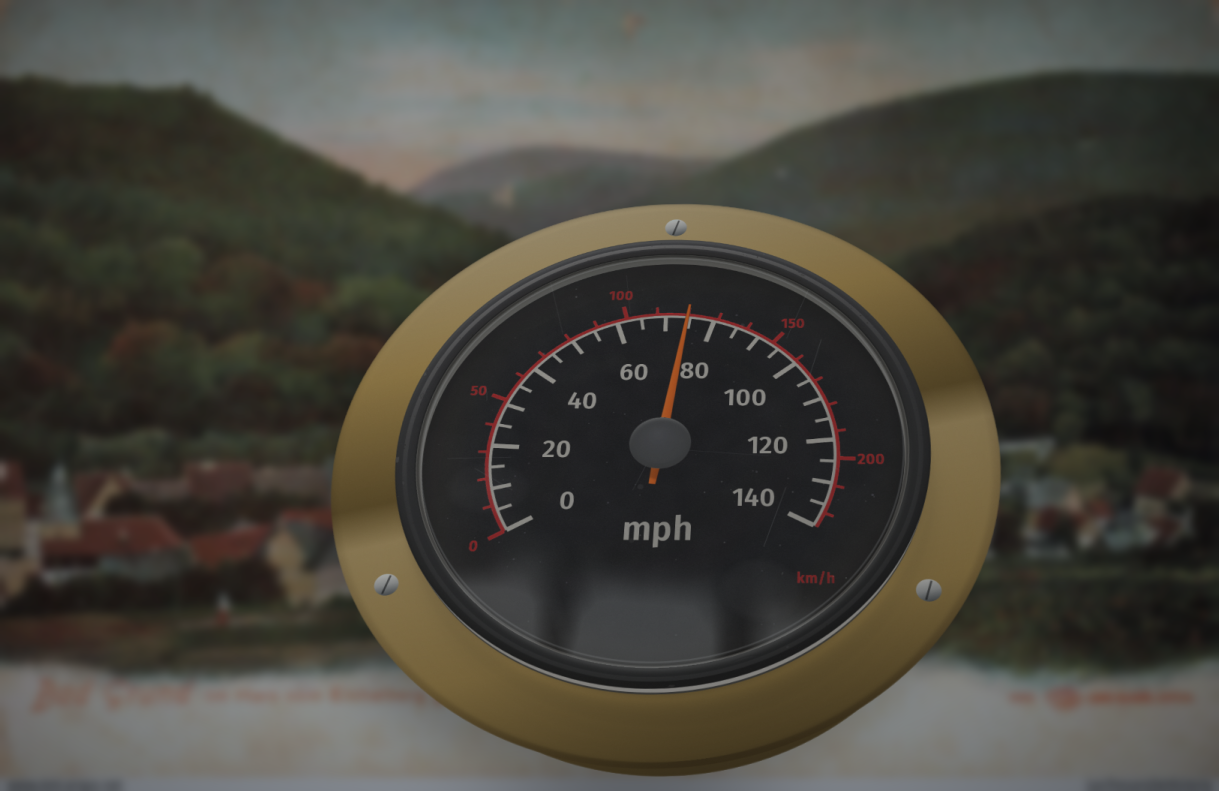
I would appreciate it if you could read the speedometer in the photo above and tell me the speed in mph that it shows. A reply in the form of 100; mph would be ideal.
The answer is 75; mph
